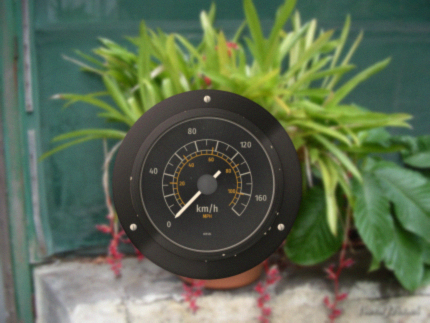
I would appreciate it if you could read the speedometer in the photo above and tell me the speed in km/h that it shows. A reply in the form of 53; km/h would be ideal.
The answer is 0; km/h
